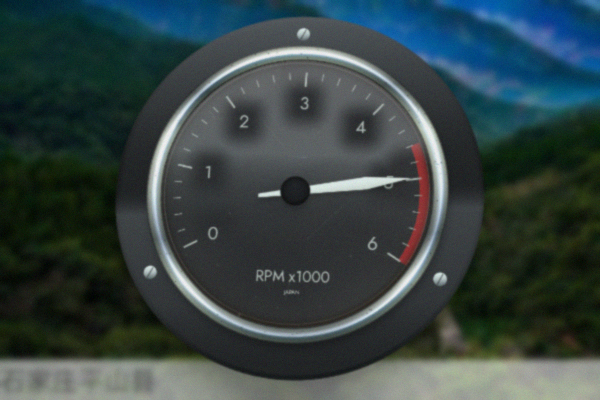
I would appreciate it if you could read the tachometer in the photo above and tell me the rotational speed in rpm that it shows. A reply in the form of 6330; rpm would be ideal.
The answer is 5000; rpm
